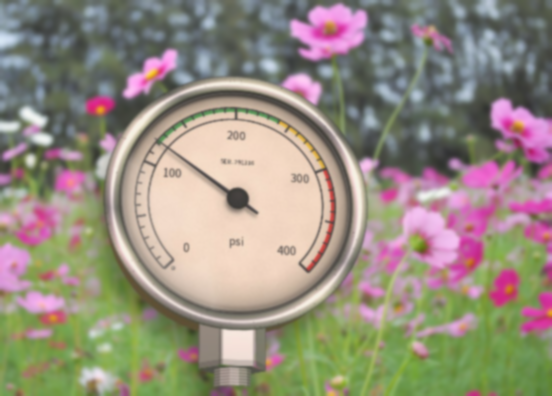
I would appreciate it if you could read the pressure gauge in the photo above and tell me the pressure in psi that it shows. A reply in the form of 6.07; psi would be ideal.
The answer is 120; psi
